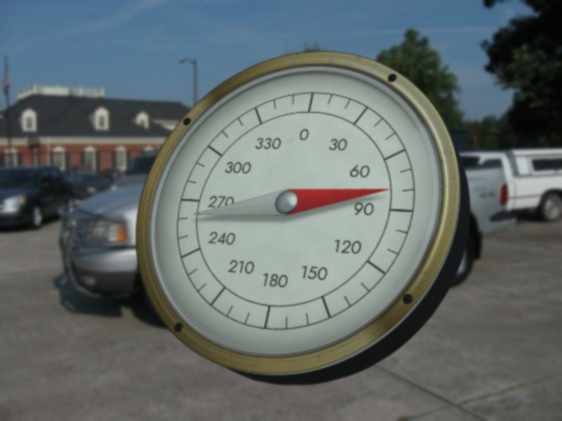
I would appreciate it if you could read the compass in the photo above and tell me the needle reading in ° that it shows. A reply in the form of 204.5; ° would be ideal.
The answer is 80; °
